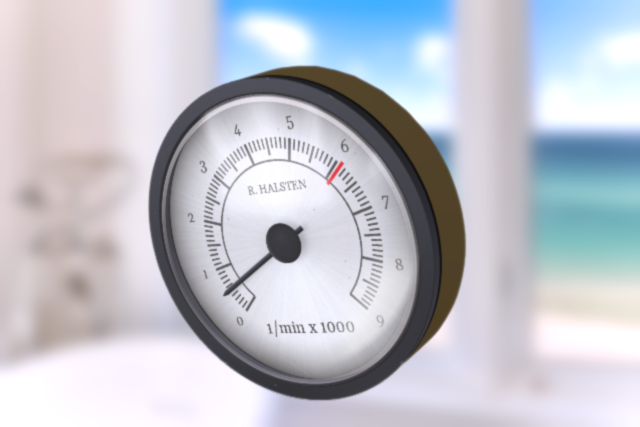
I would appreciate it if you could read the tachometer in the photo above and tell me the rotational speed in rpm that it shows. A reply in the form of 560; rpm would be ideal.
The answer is 500; rpm
